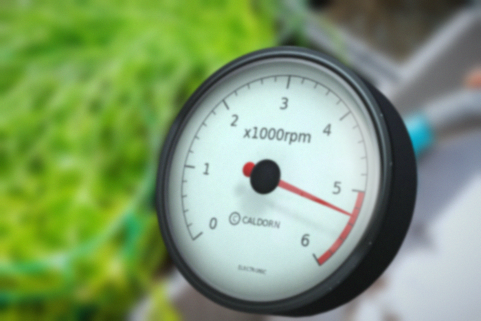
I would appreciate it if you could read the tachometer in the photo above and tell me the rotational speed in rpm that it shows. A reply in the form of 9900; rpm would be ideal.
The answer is 5300; rpm
